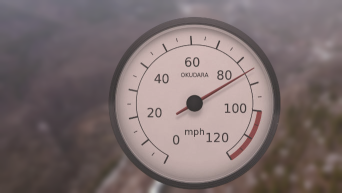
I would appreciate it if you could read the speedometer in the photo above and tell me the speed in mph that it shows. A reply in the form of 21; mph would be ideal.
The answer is 85; mph
